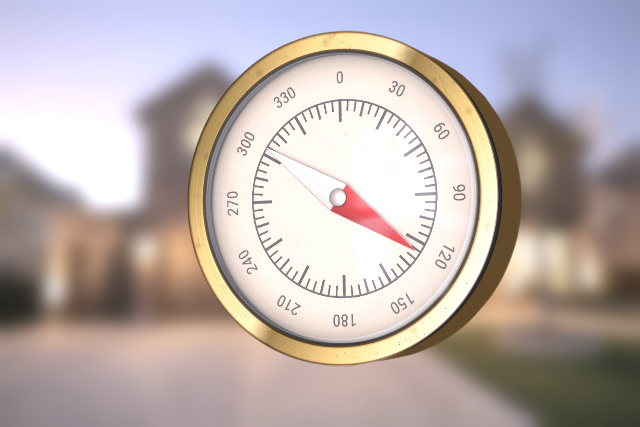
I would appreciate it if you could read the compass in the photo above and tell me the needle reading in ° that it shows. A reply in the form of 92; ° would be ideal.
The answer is 125; °
